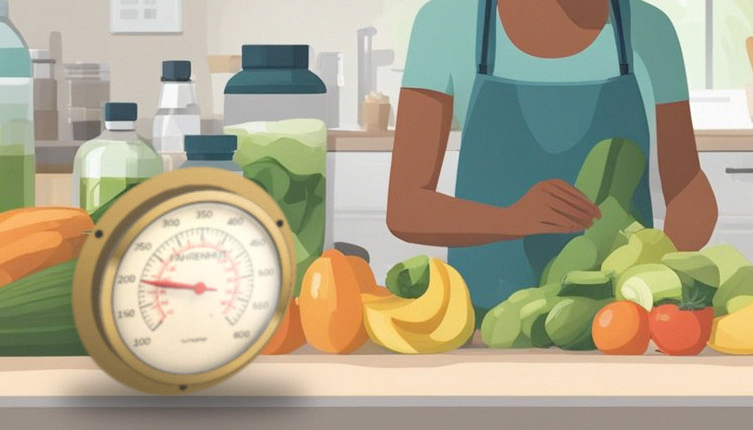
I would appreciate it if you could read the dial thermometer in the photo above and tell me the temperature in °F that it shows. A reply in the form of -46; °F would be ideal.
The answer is 200; °F
